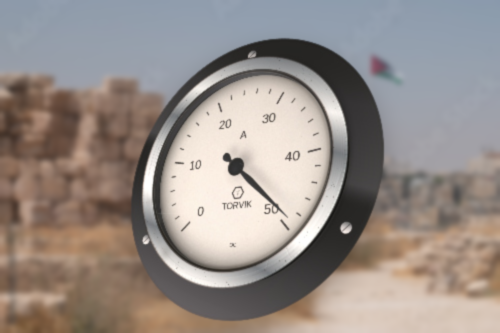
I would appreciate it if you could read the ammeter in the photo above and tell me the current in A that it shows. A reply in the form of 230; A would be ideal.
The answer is 49; A
